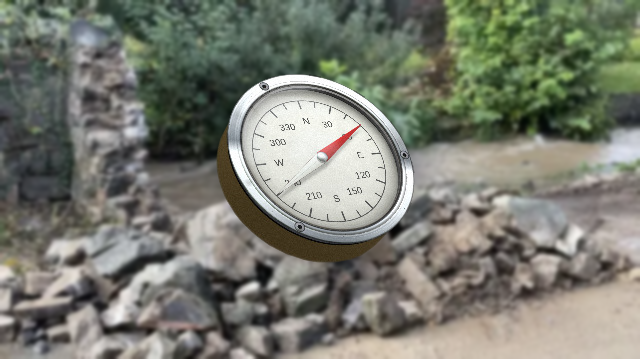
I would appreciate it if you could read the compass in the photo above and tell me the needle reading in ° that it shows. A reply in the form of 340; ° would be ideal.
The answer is 60; °
